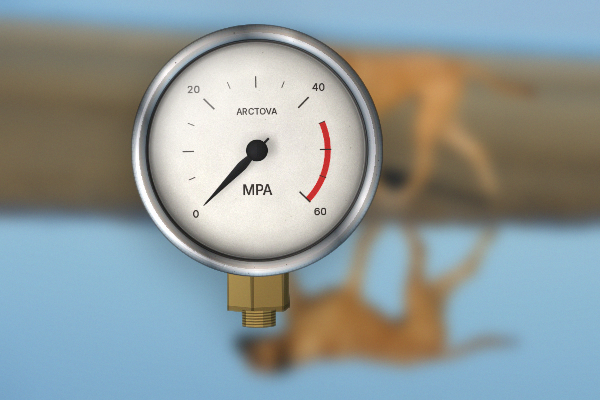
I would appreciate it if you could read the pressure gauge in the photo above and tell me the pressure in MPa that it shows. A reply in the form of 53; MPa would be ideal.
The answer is 0; MPa
